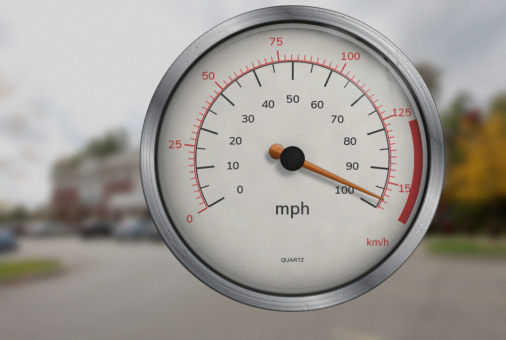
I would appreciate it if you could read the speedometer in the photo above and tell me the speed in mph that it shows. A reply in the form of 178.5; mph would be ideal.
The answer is 97.5; mph
